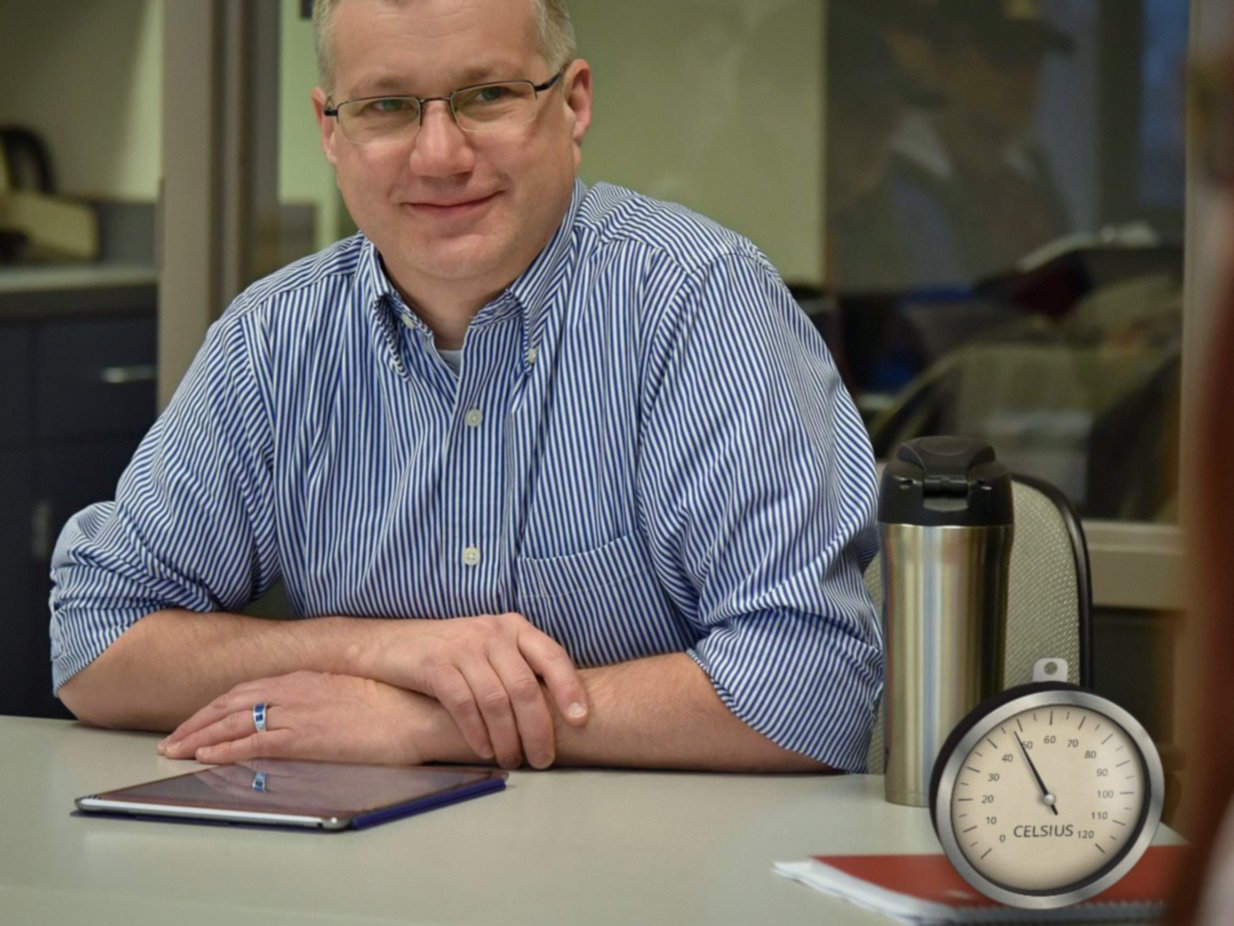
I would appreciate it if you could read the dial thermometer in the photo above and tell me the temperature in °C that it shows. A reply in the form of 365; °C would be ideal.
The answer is 47.5; °C
